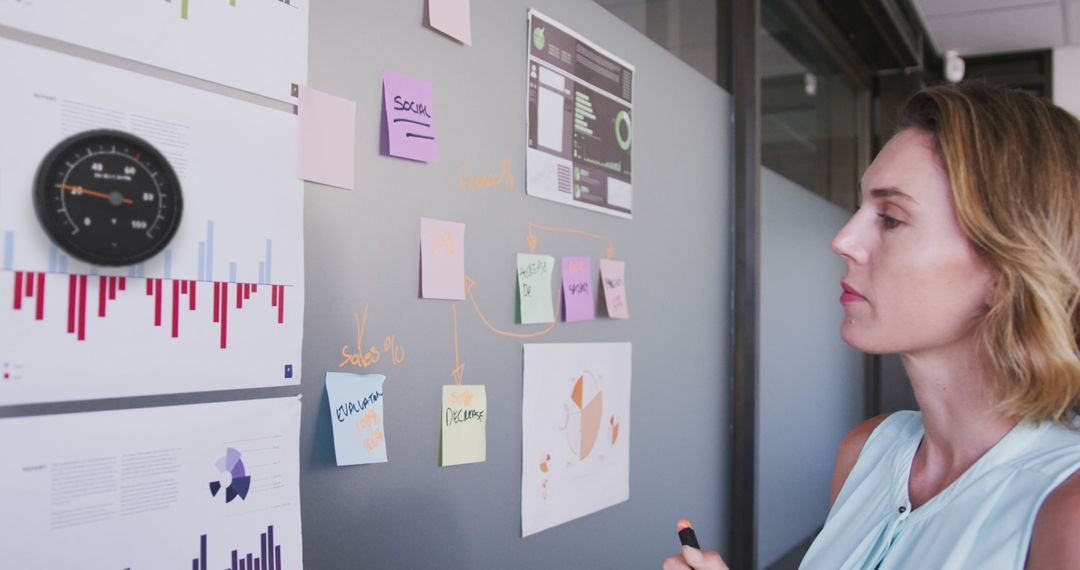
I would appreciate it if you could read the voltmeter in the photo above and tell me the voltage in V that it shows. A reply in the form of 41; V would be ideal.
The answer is 20; V
